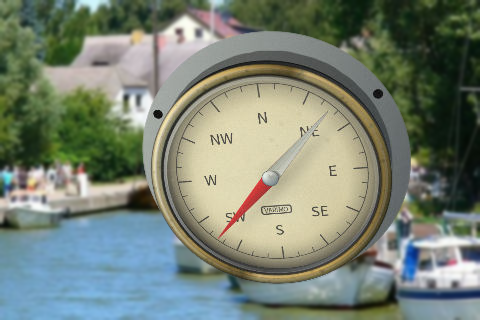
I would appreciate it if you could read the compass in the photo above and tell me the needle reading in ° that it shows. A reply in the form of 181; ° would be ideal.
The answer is 225; °
